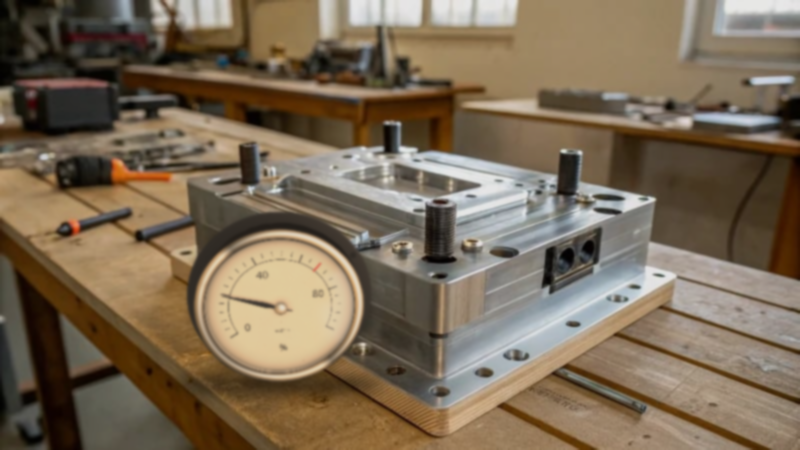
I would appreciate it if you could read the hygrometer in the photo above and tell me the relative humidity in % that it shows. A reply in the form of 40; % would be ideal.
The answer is 20; %
